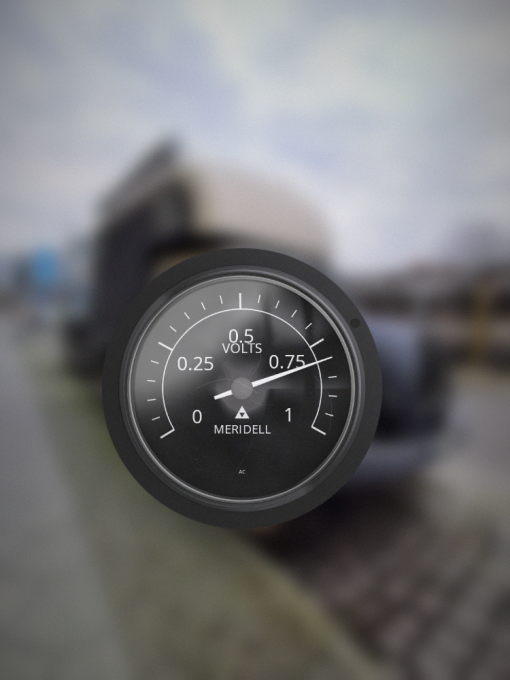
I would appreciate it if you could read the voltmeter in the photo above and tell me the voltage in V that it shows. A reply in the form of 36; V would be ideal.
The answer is 0.8; V
